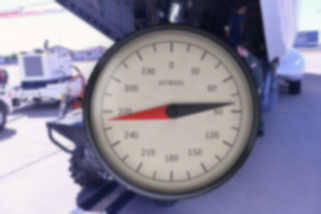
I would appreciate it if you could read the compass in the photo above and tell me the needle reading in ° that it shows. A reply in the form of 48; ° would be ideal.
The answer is 262.5; °
